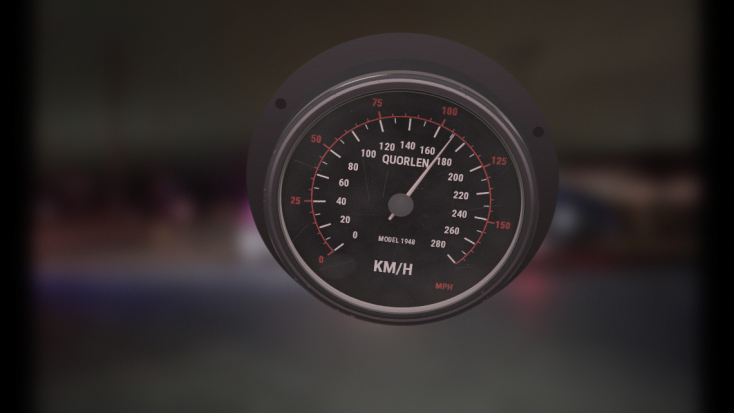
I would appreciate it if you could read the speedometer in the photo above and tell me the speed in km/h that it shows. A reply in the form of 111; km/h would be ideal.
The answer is 170; km/h
